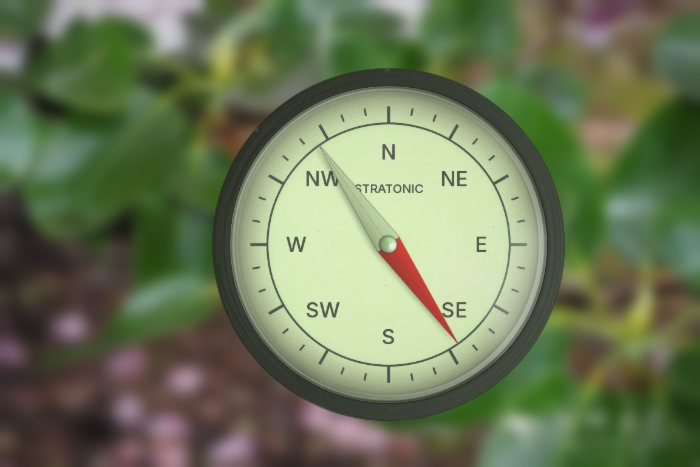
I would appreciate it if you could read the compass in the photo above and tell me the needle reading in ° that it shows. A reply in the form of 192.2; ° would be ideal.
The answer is 145; °
